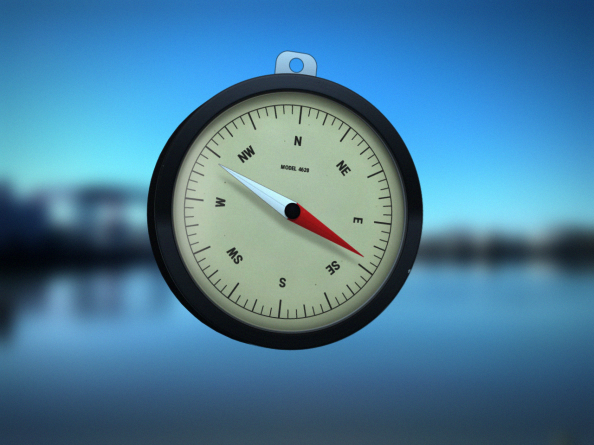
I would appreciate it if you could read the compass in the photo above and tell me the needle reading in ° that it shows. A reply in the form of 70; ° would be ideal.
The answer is 115; °
